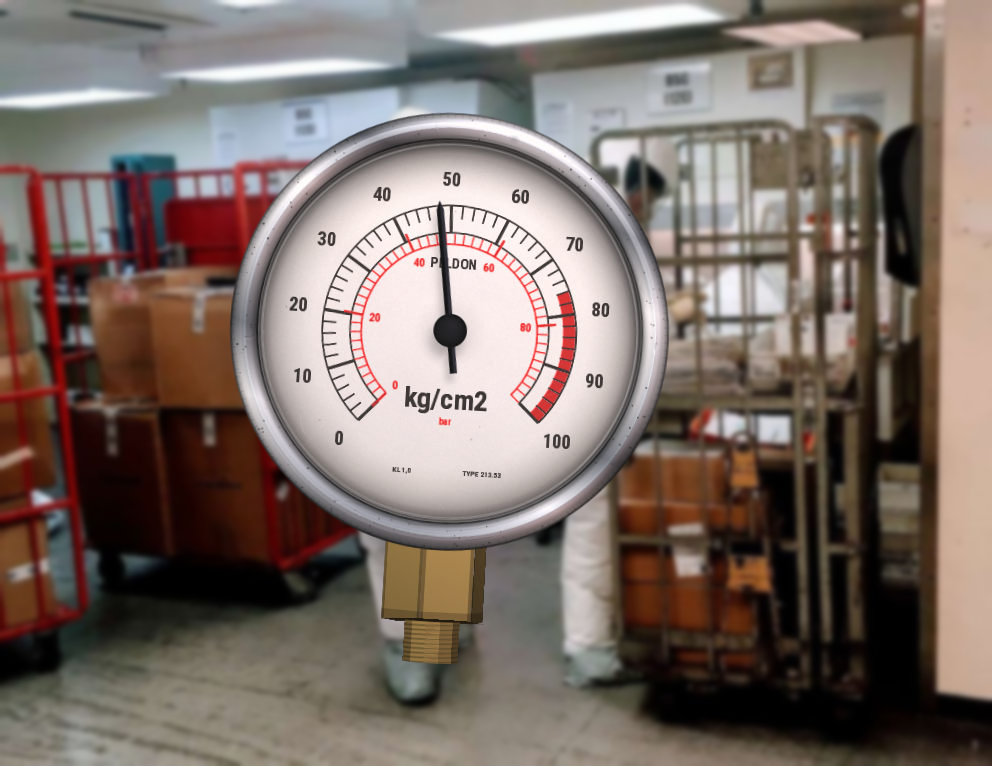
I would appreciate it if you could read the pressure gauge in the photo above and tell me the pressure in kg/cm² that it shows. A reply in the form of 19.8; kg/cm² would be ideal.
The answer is 48; kg/cm²
